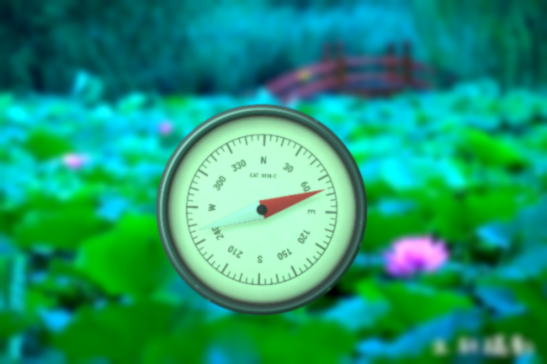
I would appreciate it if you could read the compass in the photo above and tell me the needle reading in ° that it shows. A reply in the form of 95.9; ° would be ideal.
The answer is 70; °
